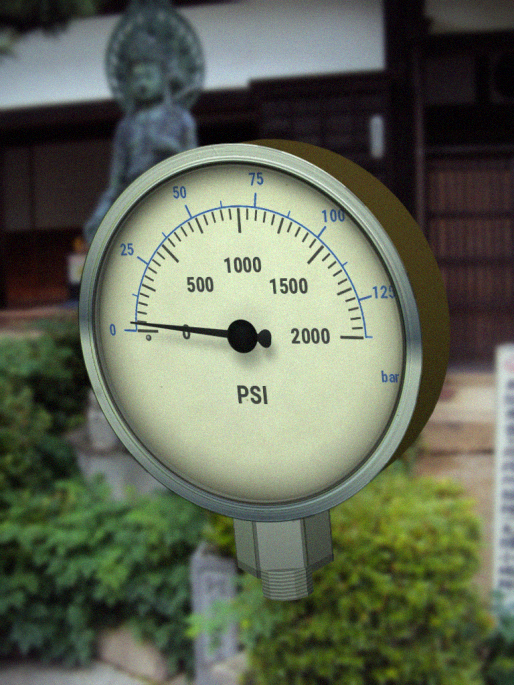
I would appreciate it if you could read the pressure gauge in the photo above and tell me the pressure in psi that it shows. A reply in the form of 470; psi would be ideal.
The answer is 50; psi
